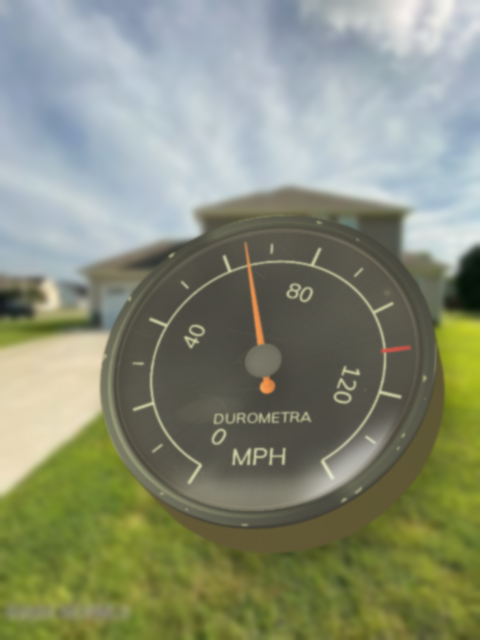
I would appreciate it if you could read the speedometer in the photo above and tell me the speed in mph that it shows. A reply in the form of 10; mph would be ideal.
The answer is 65; mph
